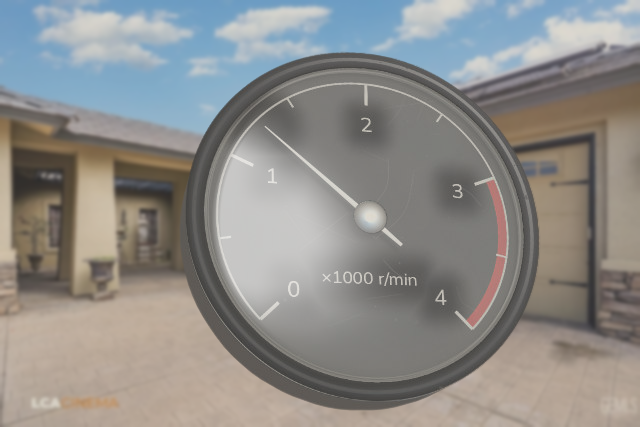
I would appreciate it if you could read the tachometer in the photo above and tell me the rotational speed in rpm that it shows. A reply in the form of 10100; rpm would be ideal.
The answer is 1250; rpm
